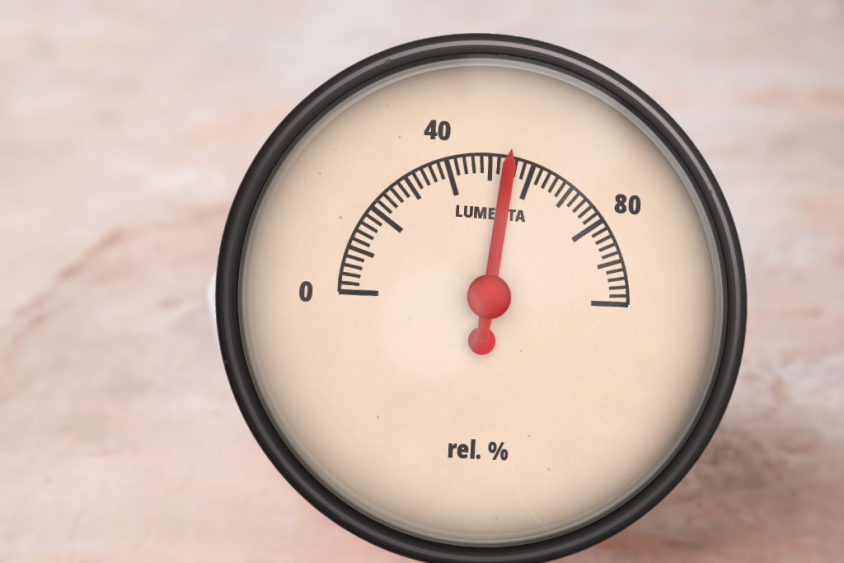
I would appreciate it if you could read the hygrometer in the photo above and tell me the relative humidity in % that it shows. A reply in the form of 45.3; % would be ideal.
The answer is 54; %
